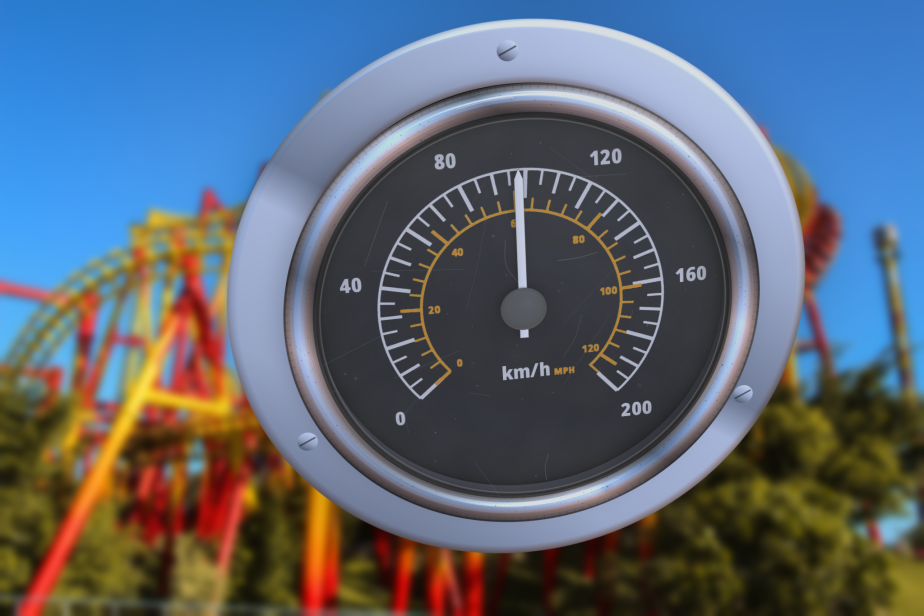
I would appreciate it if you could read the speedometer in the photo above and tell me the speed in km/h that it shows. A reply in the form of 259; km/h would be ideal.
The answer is 97.5; km/h
